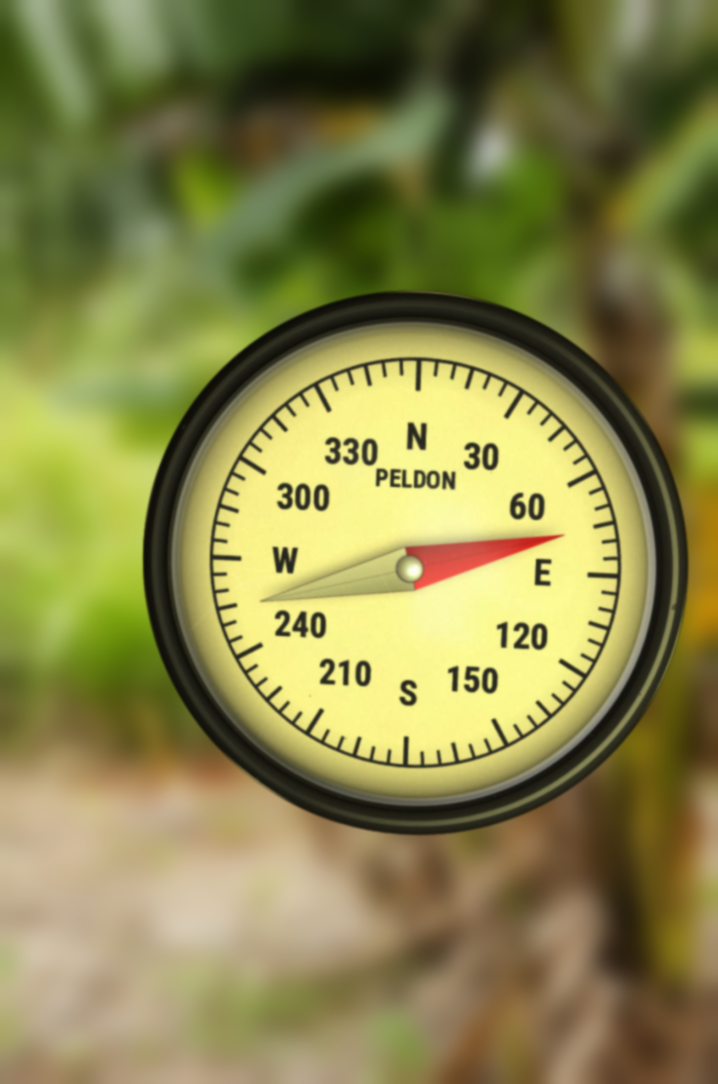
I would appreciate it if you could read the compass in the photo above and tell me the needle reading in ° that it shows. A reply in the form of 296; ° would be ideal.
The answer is 75; °
